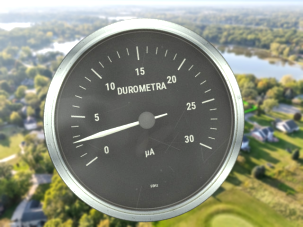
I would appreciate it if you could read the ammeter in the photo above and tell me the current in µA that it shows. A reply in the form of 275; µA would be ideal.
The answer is 2.5; µA
